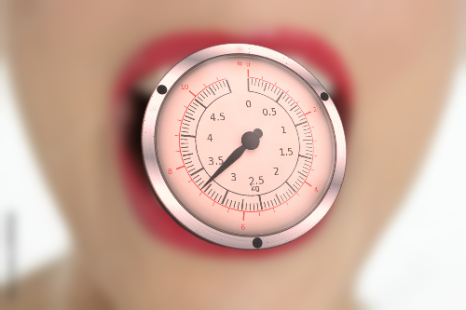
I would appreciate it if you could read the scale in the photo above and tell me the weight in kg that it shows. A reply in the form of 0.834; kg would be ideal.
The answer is 3.3; kg
